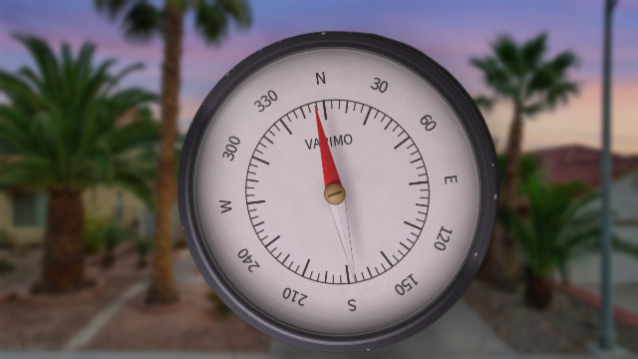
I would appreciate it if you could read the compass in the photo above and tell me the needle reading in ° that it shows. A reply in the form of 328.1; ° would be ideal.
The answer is 355; °
